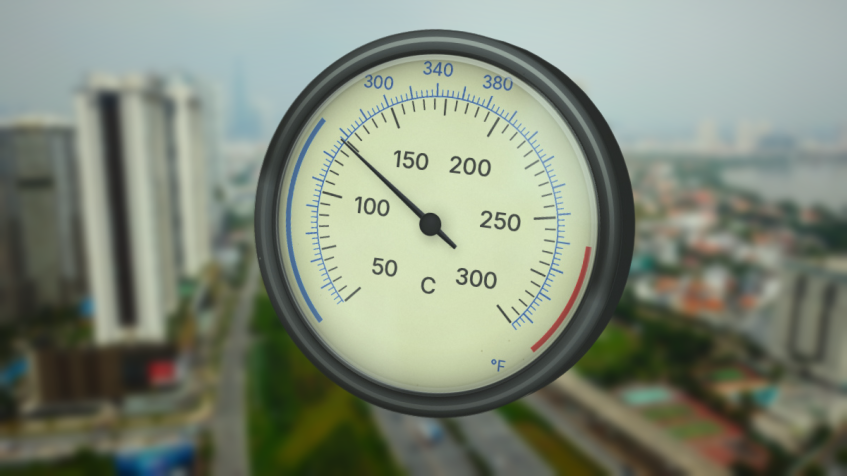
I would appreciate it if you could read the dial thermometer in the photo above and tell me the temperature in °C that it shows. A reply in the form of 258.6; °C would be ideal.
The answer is 125; °C
